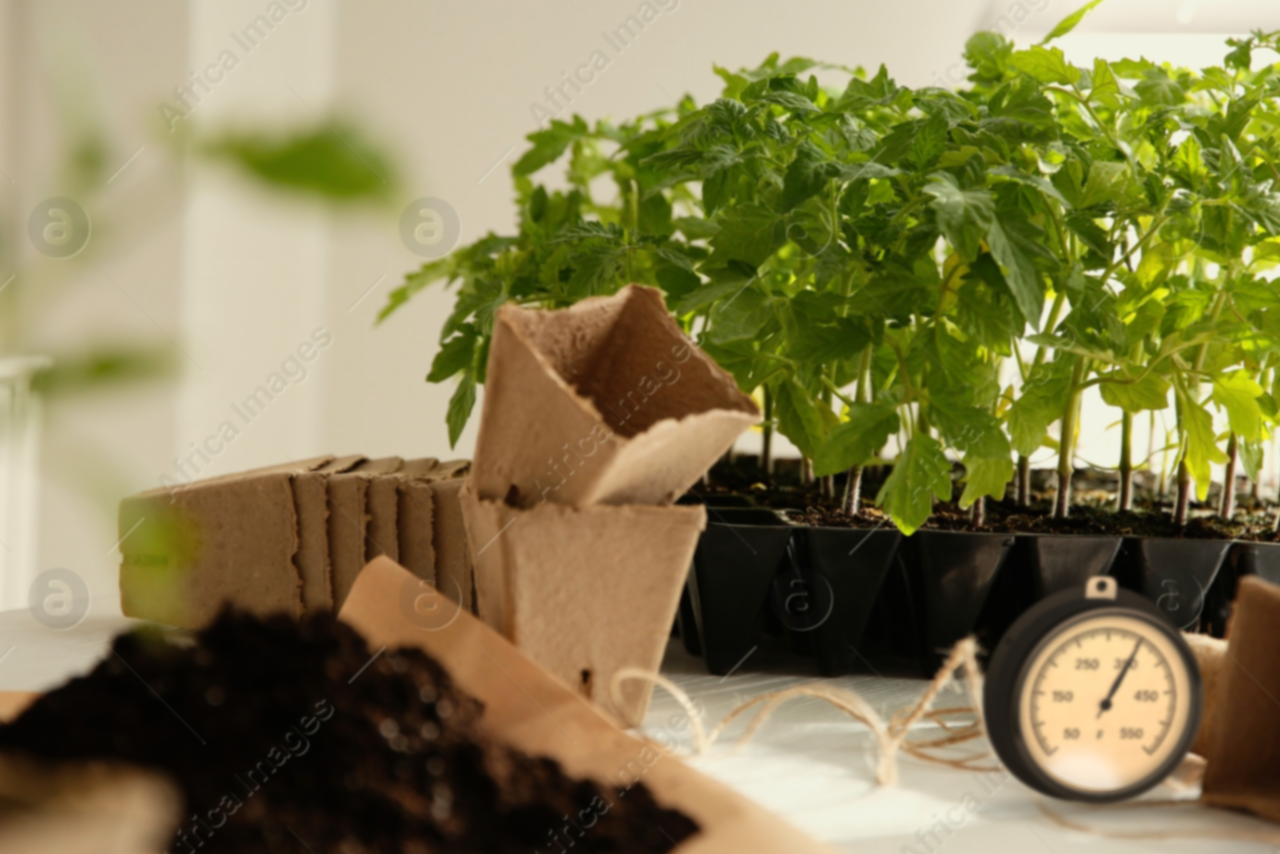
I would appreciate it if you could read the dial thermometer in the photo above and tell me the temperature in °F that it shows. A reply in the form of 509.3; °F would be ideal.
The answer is 350; °F
